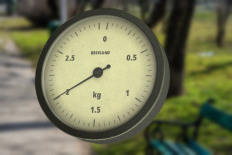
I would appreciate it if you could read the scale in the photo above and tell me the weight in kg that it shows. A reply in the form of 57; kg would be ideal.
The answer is 2; kg
